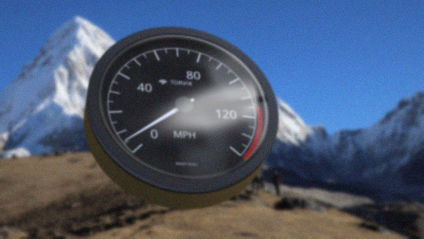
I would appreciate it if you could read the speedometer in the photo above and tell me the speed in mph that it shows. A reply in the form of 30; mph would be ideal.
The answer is 5; mph
